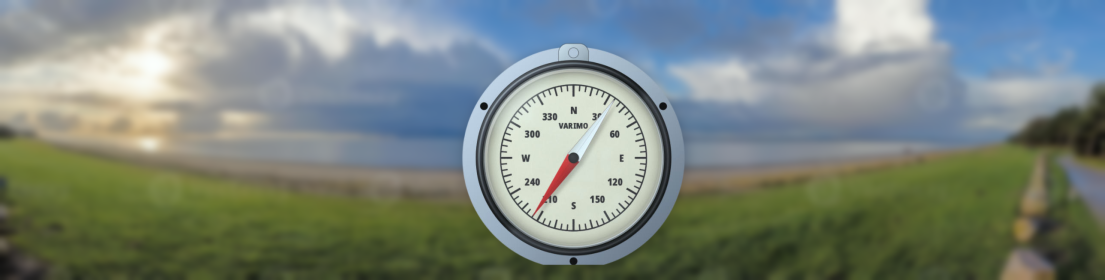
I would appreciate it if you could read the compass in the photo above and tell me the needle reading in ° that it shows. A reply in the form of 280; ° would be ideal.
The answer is 215; °
